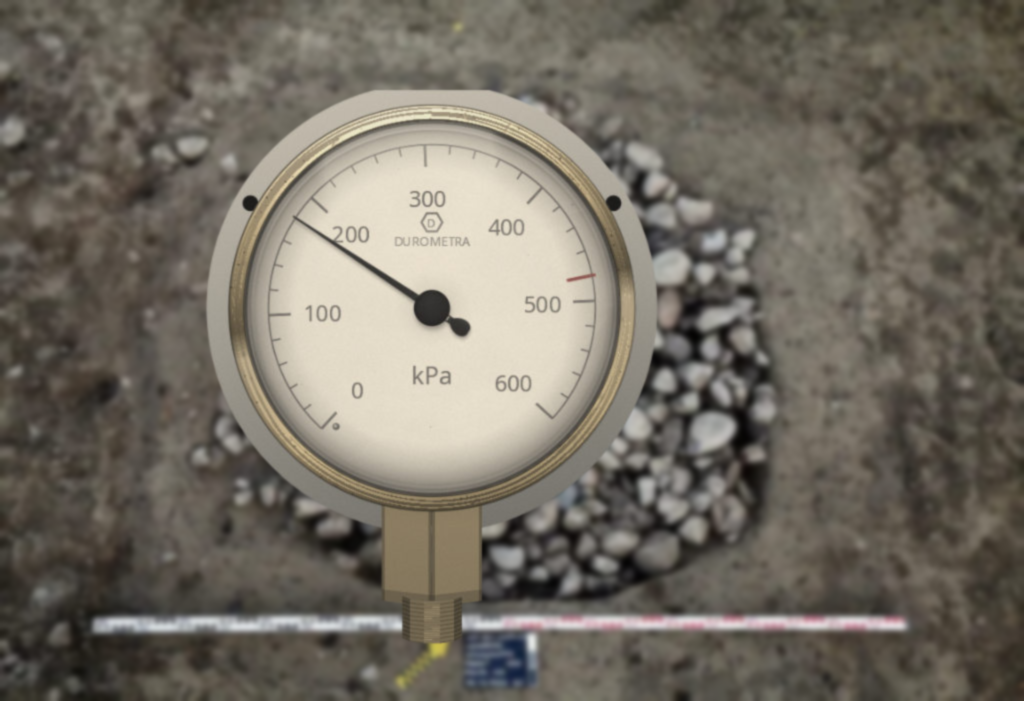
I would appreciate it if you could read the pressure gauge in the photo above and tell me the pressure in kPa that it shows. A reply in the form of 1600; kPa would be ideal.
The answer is 180; kPa
